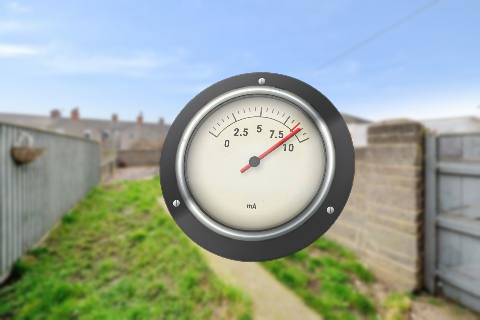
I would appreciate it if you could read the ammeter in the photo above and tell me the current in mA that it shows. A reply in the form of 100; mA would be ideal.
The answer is 9; mA
